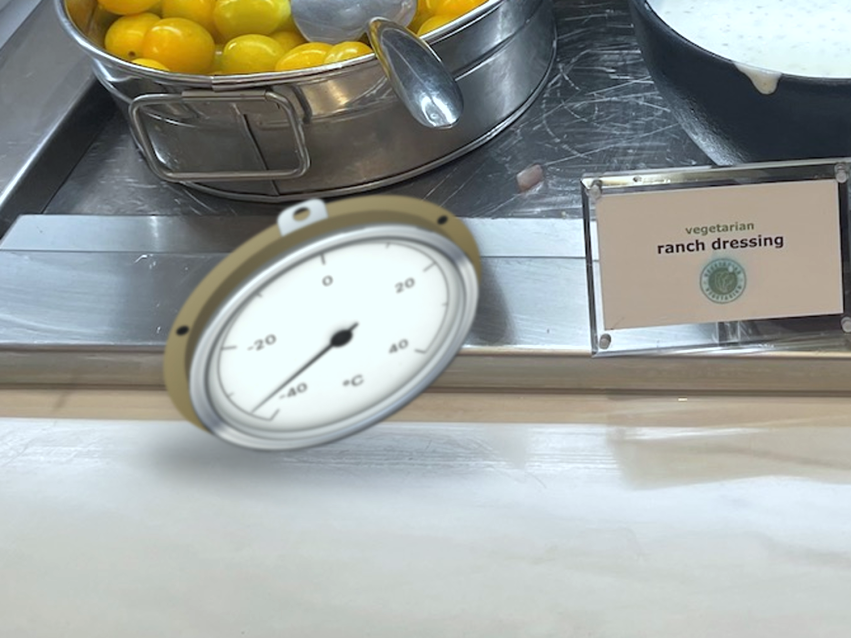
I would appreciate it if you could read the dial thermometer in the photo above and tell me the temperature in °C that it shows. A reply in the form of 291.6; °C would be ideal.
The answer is -35; °C
